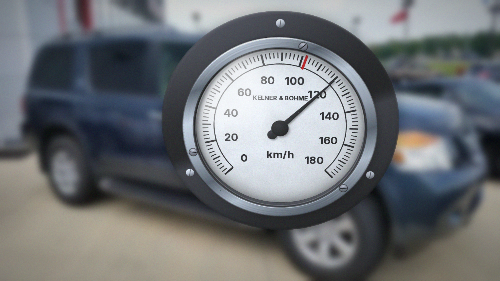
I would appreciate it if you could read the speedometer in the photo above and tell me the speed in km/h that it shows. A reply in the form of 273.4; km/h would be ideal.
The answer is 120; km/h
